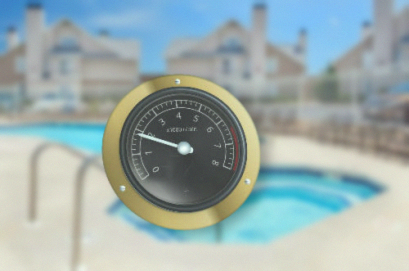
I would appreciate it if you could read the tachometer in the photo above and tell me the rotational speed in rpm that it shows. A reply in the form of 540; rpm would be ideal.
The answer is 1800; rpm
